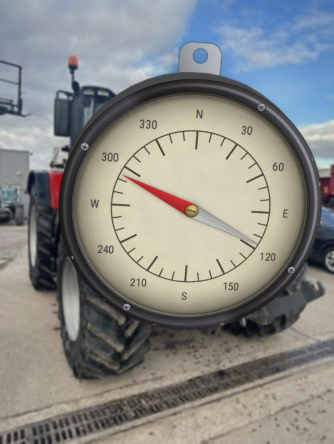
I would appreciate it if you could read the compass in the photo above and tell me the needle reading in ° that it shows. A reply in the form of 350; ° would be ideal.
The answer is 295; °
